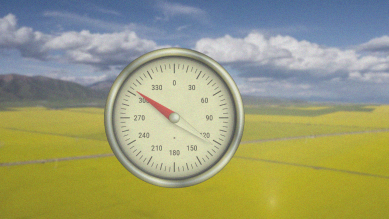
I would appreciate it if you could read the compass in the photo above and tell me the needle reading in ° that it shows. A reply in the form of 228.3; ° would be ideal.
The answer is 305; °
